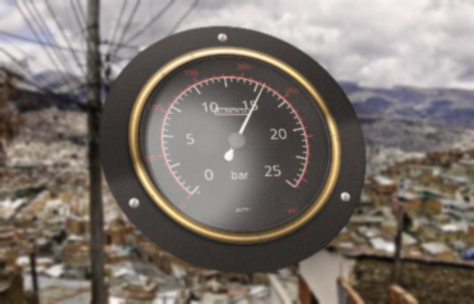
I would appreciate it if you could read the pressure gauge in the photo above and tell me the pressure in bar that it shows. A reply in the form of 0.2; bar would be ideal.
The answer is 15.5; bar
